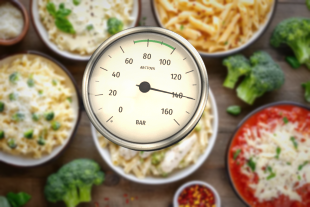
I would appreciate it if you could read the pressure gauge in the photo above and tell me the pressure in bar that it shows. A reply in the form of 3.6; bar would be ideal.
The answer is 140; bar
